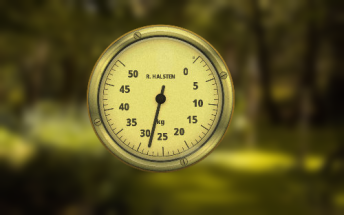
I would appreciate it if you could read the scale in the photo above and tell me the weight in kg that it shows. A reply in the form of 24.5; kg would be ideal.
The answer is 28; kg
